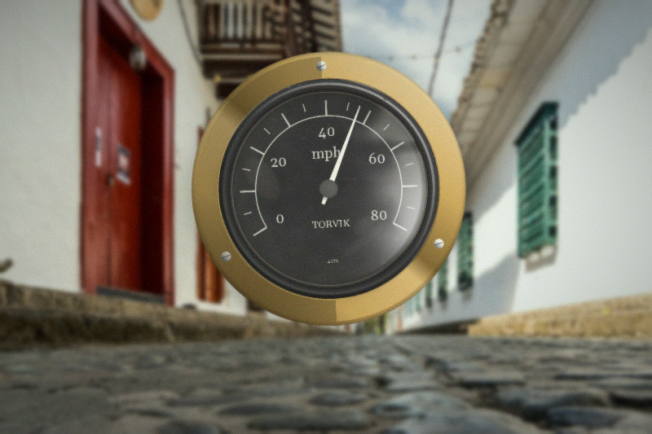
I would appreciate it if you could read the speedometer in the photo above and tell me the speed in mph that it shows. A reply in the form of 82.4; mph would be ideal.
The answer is 47.5; mph
